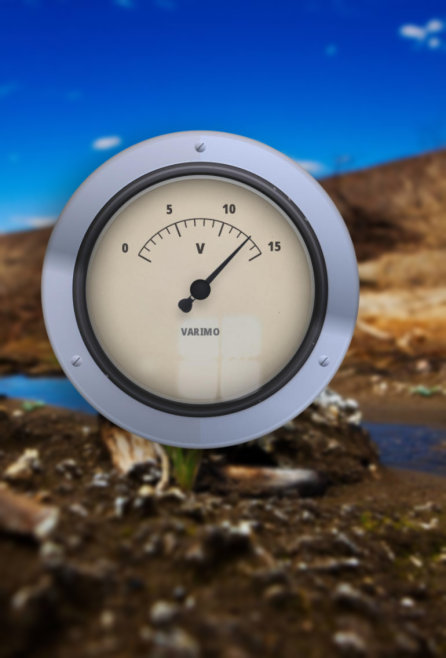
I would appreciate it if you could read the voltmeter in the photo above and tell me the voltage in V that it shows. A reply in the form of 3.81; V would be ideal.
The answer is 13; V
